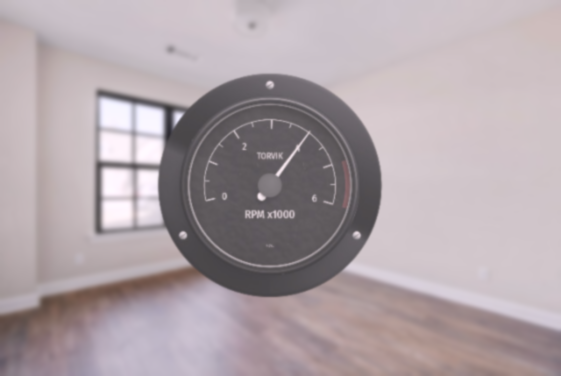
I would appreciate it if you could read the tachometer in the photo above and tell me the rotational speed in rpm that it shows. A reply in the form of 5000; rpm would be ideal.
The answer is 4000; rpm
